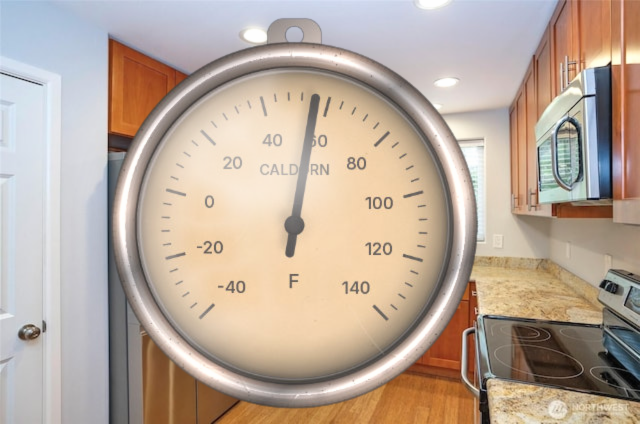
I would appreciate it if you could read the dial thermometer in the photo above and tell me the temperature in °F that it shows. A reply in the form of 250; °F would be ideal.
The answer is 56; °F
